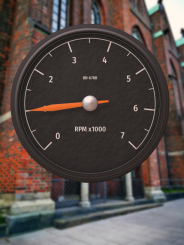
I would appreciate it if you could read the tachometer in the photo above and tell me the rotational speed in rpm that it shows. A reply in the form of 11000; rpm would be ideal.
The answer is 1000; rpm
